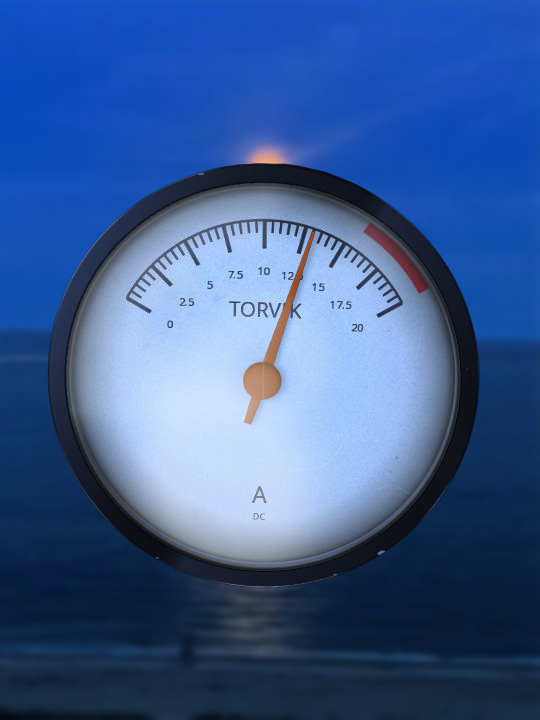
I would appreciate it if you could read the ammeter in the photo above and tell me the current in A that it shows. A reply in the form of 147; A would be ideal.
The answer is 13; A
